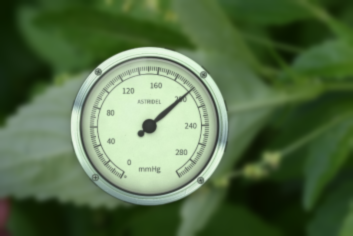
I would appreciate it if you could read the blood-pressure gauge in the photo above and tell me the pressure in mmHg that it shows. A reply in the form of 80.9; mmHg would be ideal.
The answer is 200; mmHg
